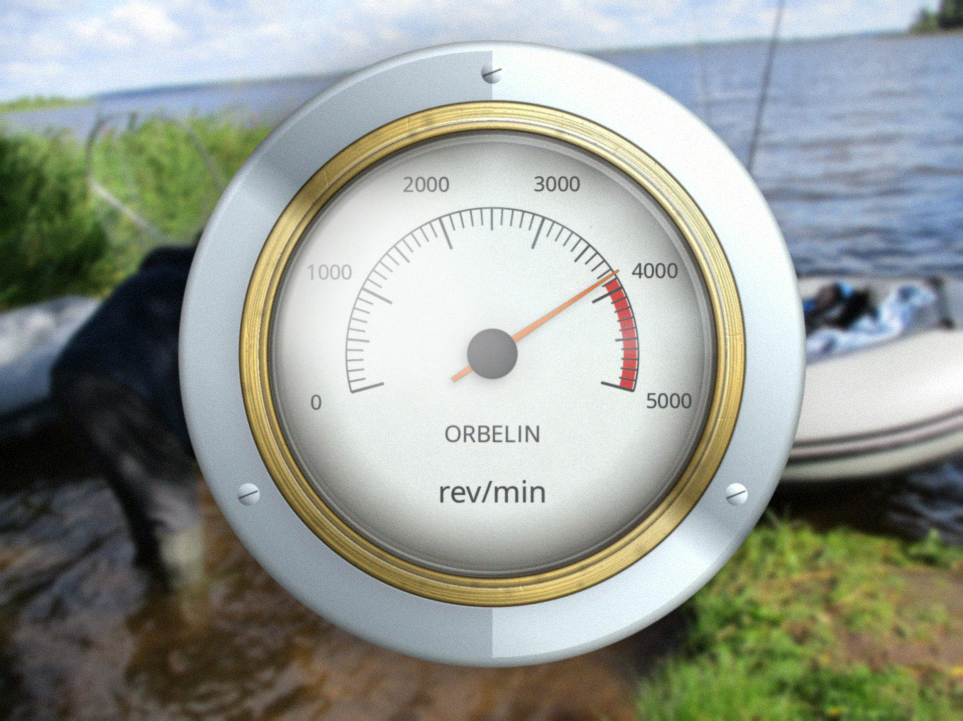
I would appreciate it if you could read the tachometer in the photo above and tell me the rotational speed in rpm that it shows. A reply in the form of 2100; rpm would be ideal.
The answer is 3850; rpm
